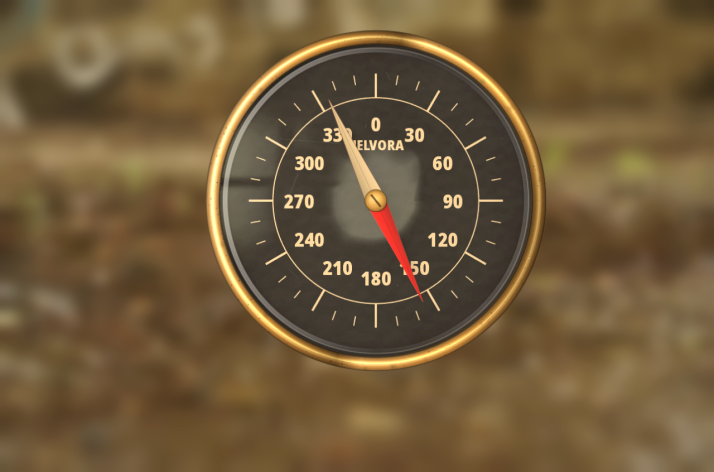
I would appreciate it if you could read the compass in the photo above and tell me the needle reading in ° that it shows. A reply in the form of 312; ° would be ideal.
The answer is 155; °
